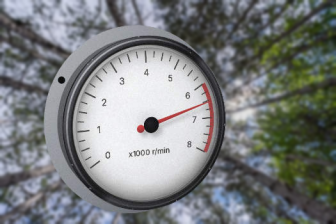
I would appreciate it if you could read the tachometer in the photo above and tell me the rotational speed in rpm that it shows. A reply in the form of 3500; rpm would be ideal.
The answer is 6500; rpm
